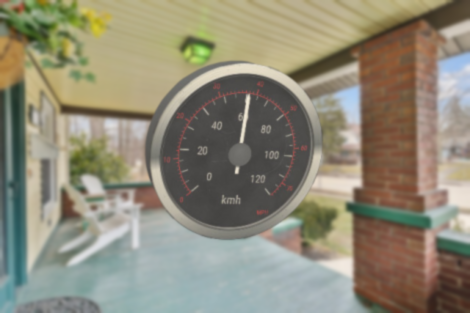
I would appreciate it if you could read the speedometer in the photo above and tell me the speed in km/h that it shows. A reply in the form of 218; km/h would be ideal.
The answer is 60; km/h
